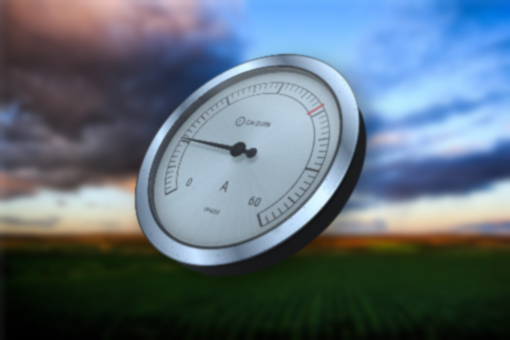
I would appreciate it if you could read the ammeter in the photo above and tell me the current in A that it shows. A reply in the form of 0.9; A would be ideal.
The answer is 10; A
